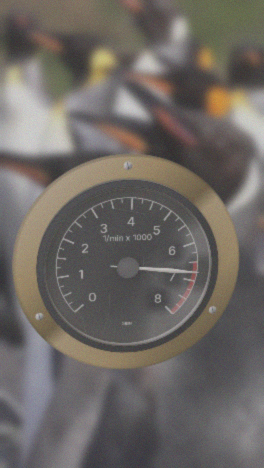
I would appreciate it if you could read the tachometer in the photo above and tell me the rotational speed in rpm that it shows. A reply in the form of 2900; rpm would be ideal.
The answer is 6750; rpm
